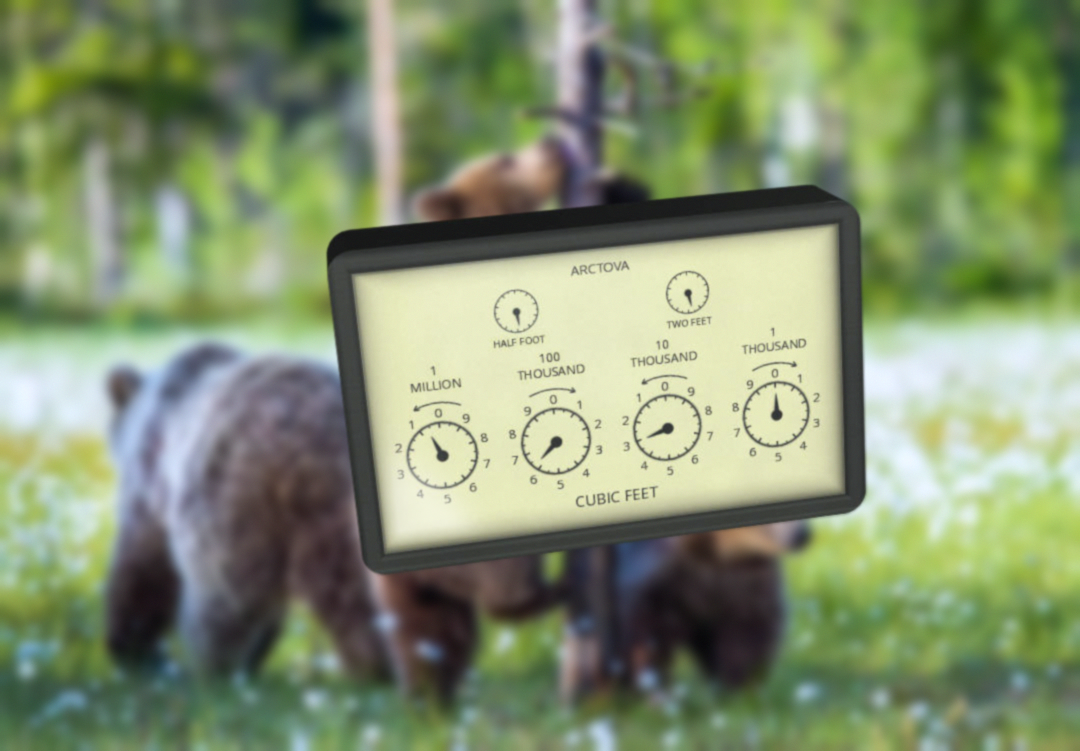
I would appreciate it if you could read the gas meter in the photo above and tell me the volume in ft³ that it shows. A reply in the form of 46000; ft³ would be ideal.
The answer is 63000; ft³
